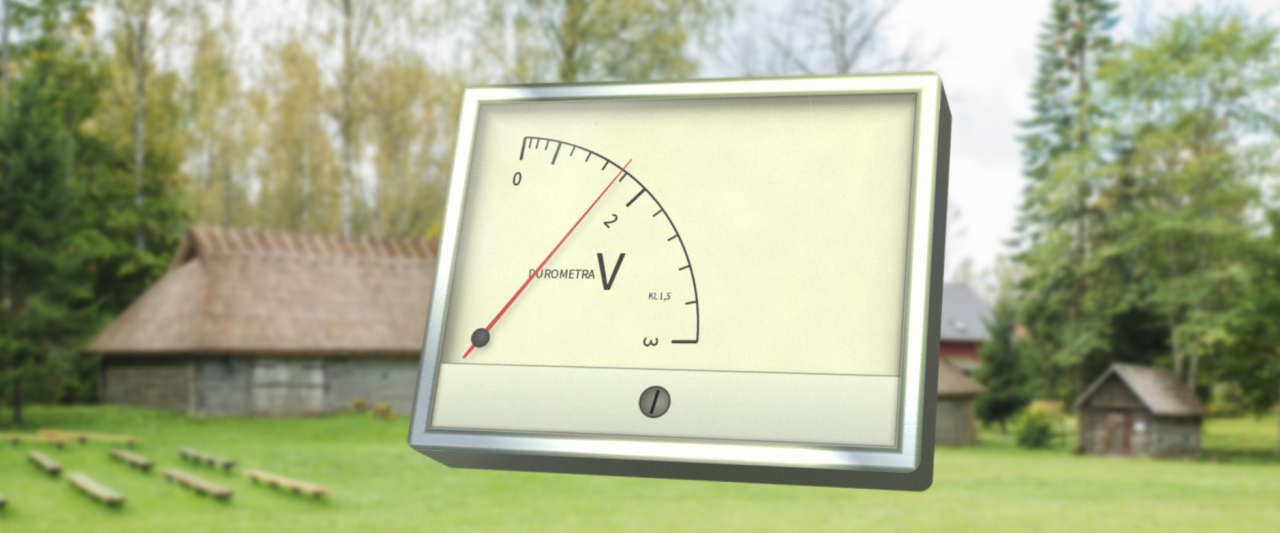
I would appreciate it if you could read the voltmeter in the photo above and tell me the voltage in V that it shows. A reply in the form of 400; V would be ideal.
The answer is 1.8; V
